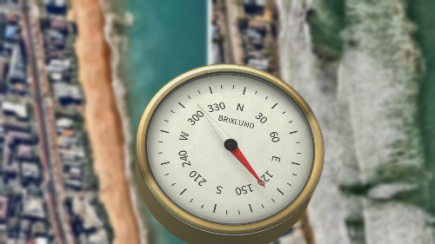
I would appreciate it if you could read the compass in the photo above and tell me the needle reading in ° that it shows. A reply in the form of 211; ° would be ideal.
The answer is 130; °
